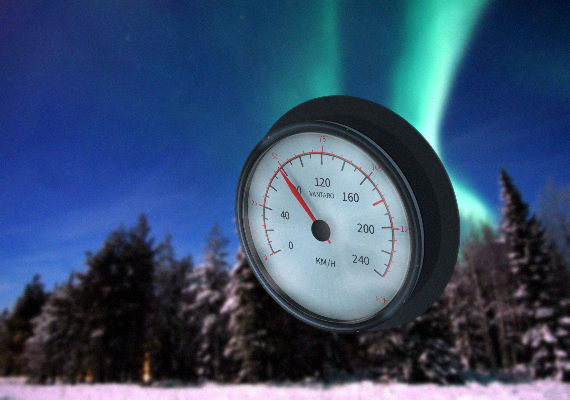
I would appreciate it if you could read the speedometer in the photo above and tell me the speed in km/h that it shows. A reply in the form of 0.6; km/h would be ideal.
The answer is 80; km/h
